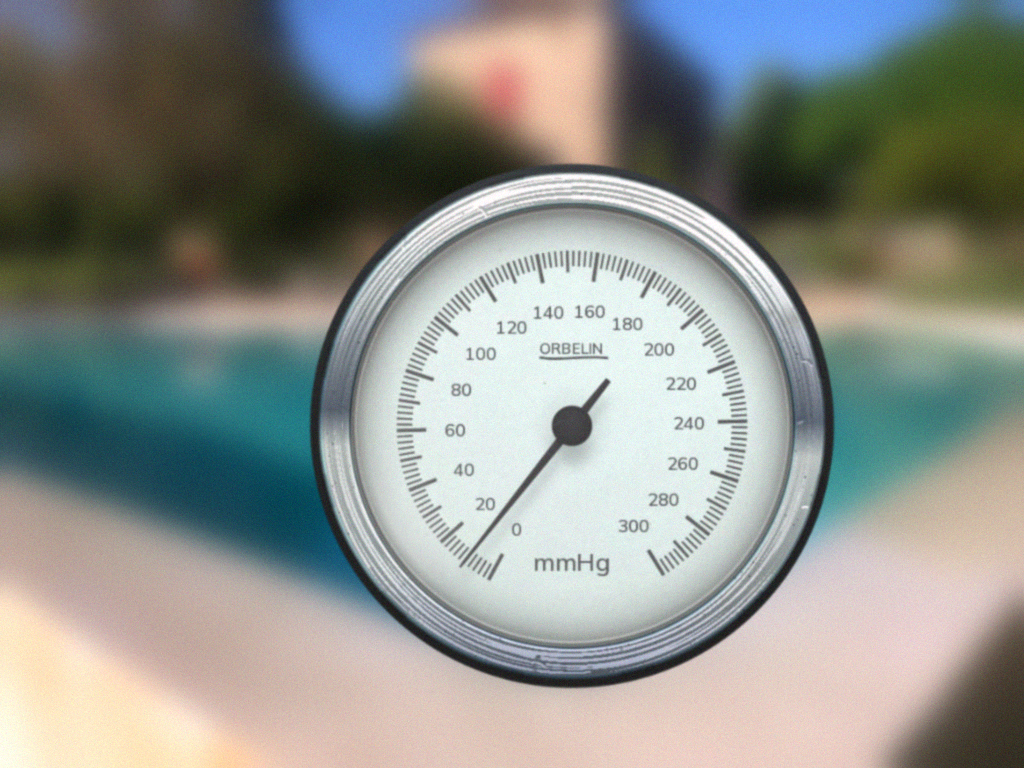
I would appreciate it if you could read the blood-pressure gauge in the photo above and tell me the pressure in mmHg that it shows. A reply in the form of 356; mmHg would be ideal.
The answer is 10; mmHg
